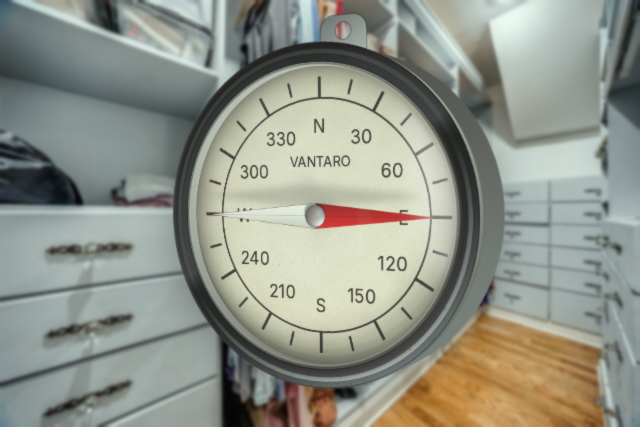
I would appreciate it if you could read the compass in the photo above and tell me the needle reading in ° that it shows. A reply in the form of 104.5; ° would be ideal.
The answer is 90; °
